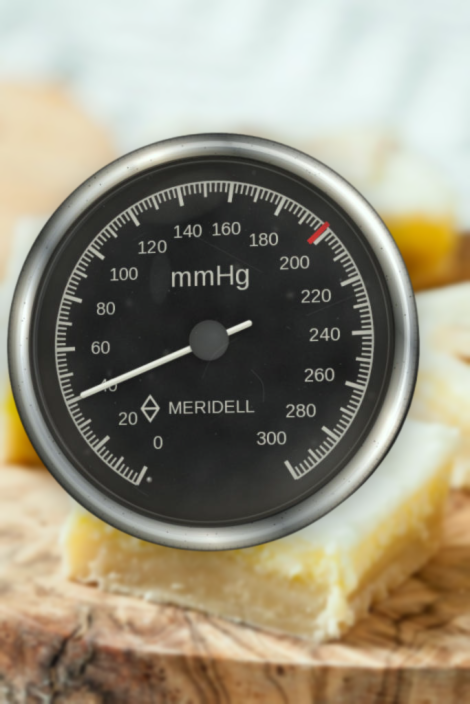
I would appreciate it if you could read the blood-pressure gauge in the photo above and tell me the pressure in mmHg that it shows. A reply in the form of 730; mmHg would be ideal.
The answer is 40; mmHg
